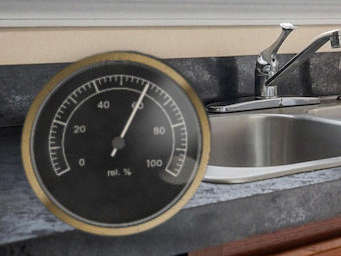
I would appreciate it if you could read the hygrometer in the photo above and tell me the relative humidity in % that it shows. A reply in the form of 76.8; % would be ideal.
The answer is 60; %
